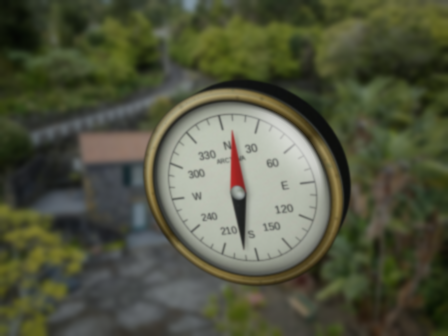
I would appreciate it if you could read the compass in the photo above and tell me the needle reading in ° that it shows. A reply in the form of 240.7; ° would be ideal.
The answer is 10; °
